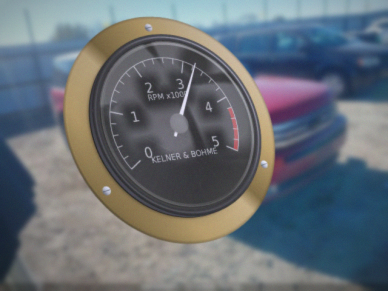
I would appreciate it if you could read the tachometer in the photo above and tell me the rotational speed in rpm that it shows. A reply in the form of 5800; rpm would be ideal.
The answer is 3200; rpm
